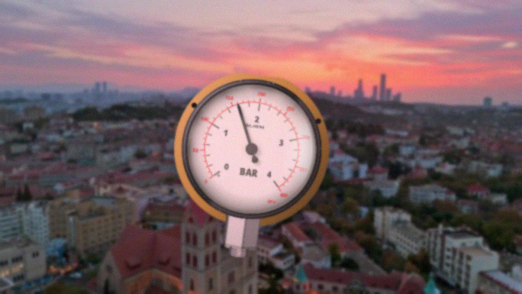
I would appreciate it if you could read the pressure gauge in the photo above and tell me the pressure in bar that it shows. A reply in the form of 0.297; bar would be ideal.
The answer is 1.6; bar
